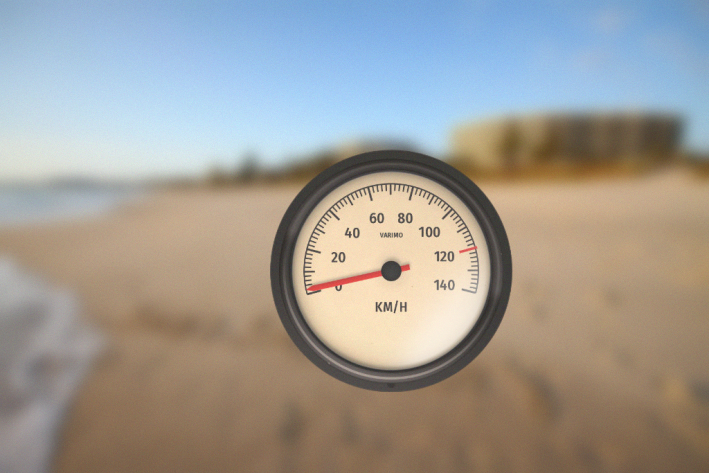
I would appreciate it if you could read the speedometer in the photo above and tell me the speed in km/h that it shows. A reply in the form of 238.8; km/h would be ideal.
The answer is 2; km/h
